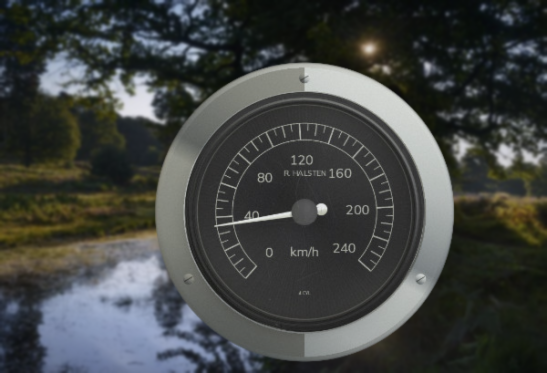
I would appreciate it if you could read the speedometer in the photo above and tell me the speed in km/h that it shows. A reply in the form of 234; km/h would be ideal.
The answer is 35; km/h
